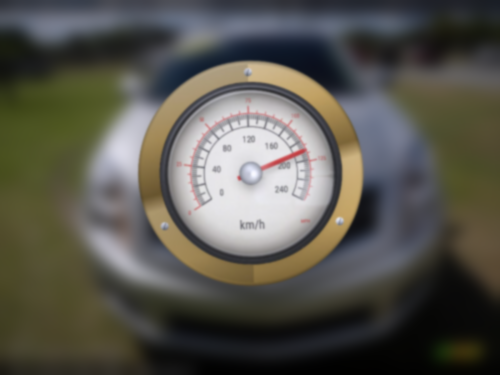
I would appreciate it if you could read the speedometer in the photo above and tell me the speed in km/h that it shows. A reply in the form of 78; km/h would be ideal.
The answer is 190; km/h
